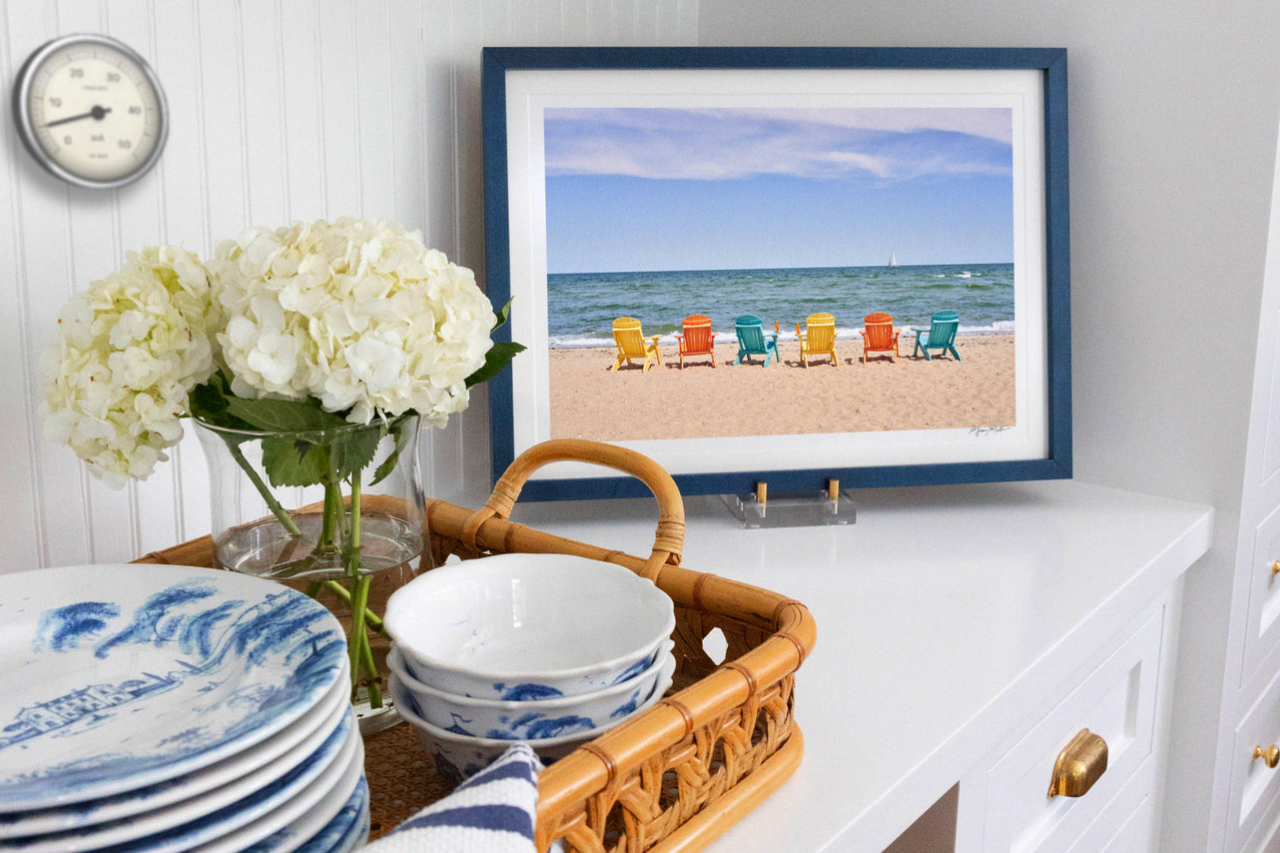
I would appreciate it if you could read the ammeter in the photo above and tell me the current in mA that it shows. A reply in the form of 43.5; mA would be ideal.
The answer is 5; mA
